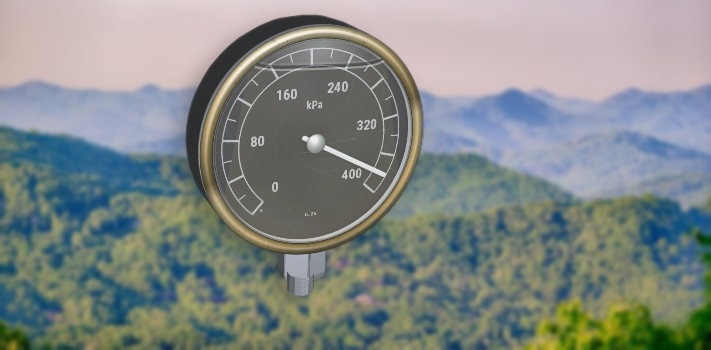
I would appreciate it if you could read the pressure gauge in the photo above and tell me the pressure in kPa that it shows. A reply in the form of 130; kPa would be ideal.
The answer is 380; kPa
